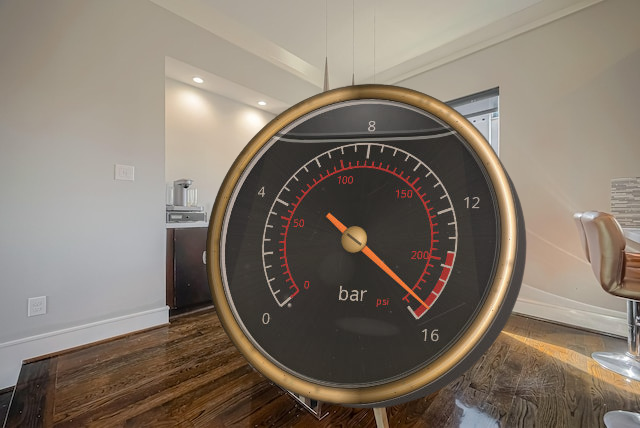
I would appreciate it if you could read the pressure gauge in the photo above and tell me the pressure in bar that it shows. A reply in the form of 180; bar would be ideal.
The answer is 15.5; bar
